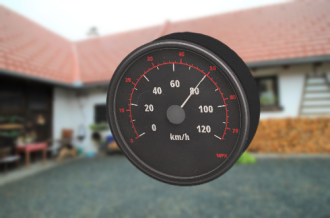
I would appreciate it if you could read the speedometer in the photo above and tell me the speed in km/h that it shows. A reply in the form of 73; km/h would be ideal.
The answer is 80; km/h
